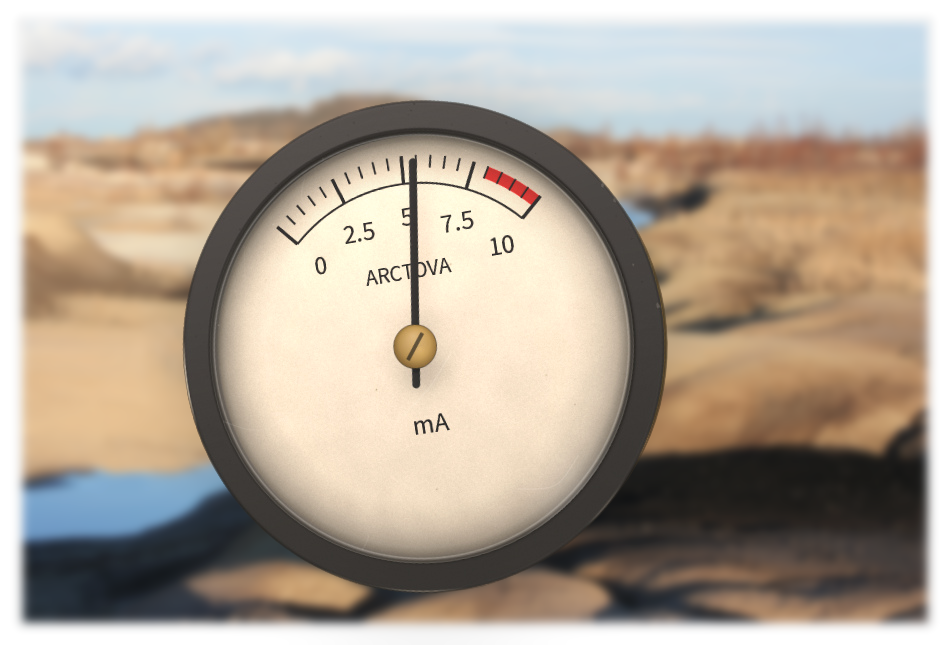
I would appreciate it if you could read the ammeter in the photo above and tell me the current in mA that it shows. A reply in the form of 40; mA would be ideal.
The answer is 5.5; mA
